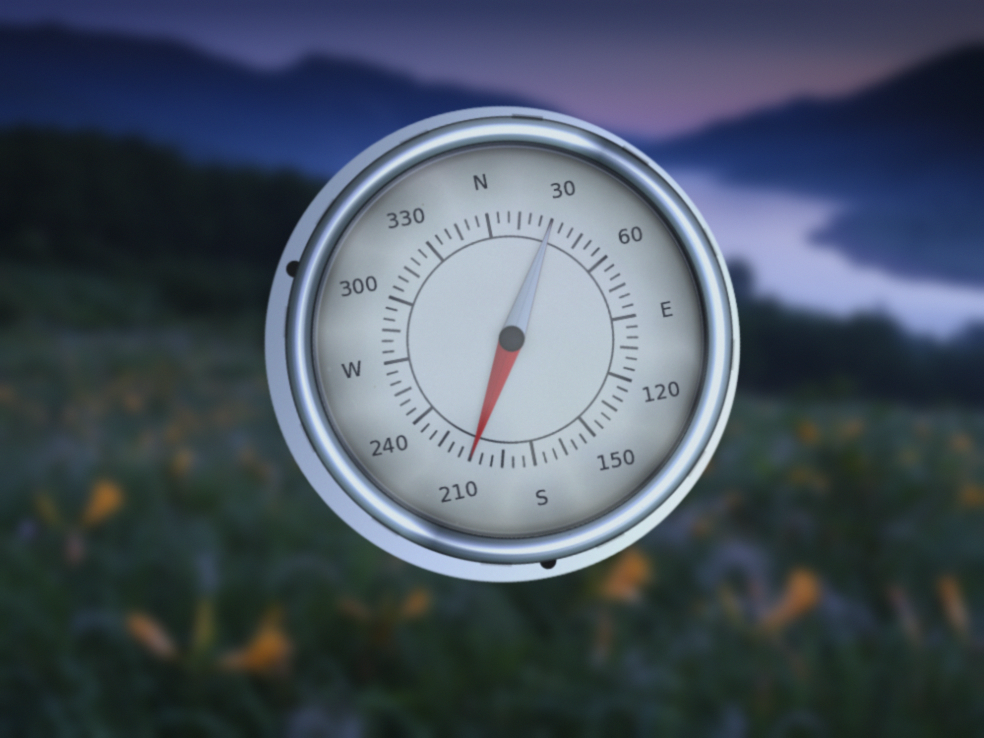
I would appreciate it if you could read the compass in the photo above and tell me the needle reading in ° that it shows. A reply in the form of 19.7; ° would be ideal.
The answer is 210; °
